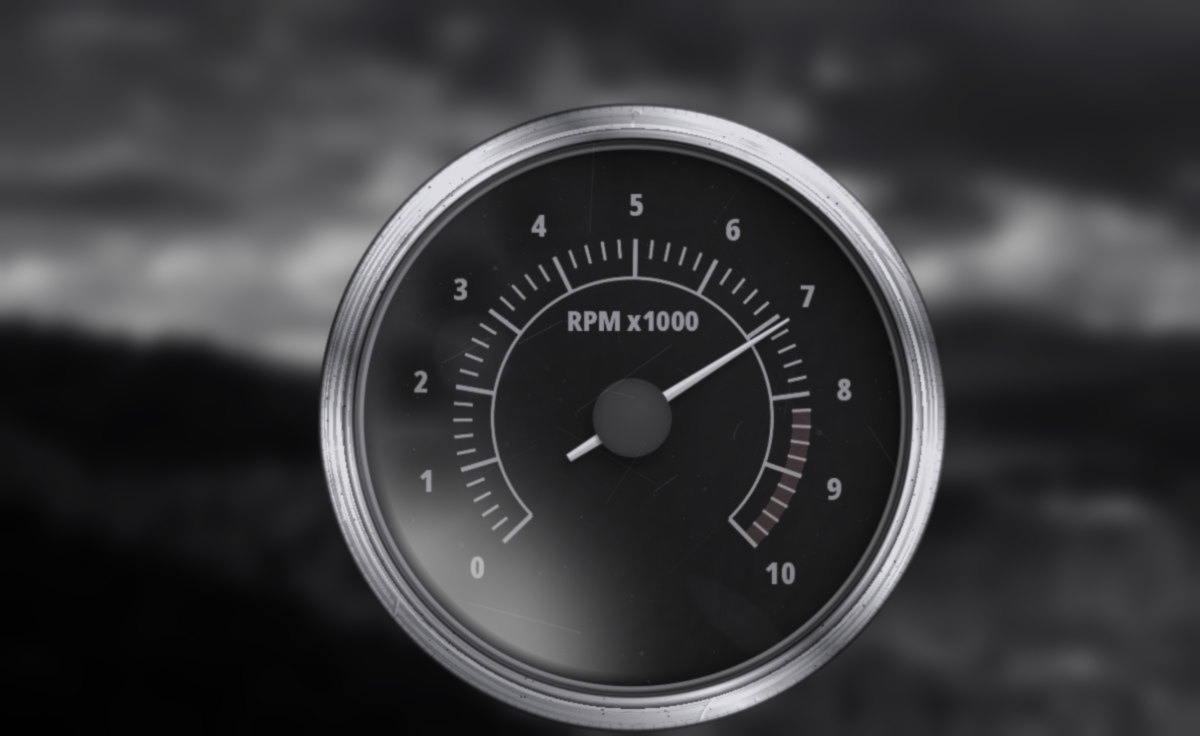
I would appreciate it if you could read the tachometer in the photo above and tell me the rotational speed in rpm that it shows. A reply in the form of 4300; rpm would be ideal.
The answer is 7100; rpm
